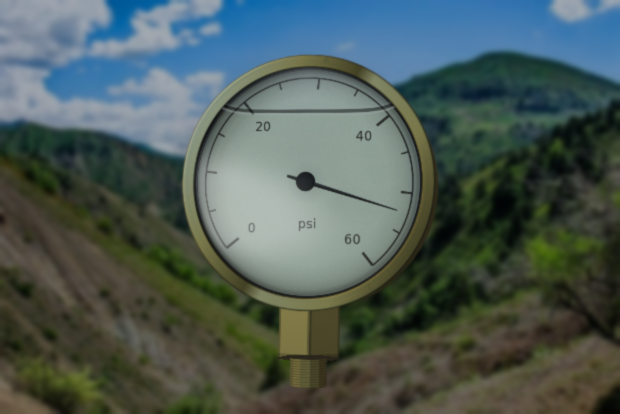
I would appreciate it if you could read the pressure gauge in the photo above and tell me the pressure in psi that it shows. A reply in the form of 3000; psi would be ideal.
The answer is 52.5; psi
